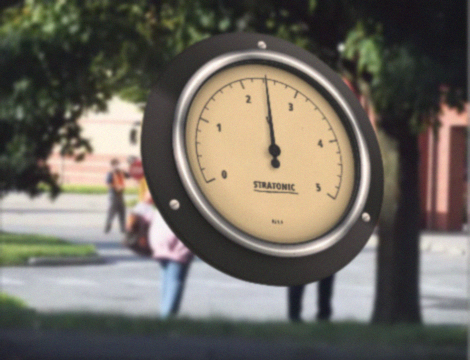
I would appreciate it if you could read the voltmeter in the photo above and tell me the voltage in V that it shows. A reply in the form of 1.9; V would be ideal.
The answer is 2.4; V
